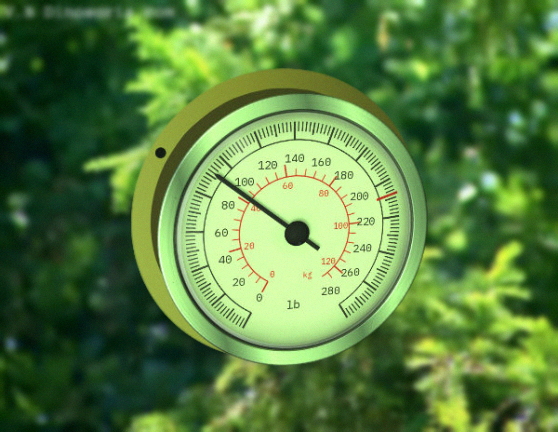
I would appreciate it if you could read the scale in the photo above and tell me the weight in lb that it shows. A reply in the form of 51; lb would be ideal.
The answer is 92; lb
